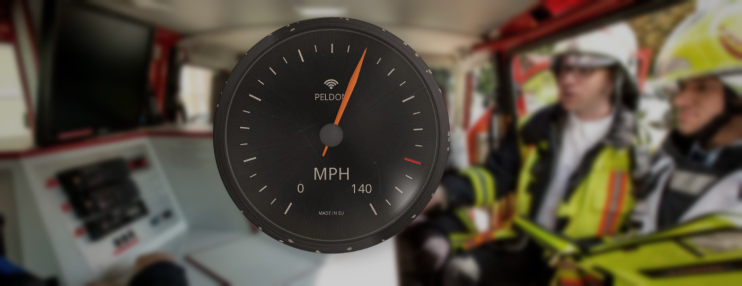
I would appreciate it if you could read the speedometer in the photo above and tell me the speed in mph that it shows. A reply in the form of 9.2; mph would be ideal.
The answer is 80; mph
